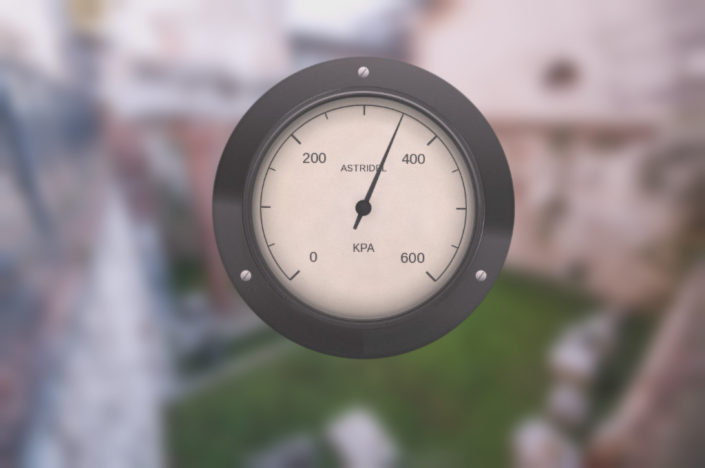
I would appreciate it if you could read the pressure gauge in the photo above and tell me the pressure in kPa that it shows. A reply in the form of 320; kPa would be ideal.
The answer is 350; kPa
